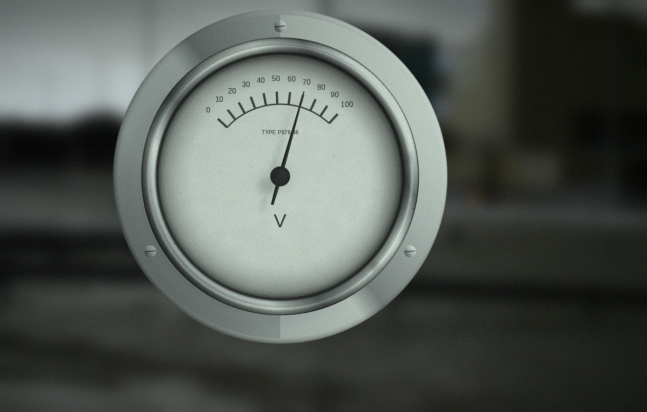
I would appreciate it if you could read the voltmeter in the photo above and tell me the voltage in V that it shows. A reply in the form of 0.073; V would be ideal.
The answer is 70; V
